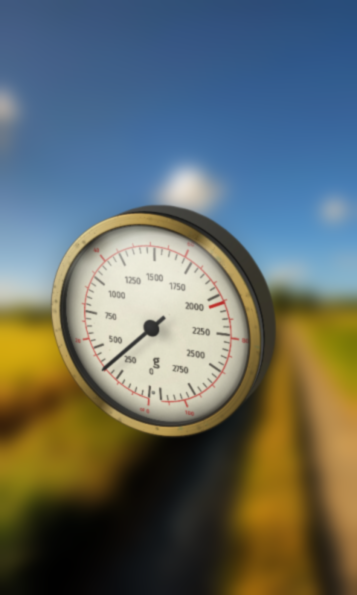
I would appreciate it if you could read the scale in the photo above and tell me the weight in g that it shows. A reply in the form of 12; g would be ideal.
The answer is 350; g
